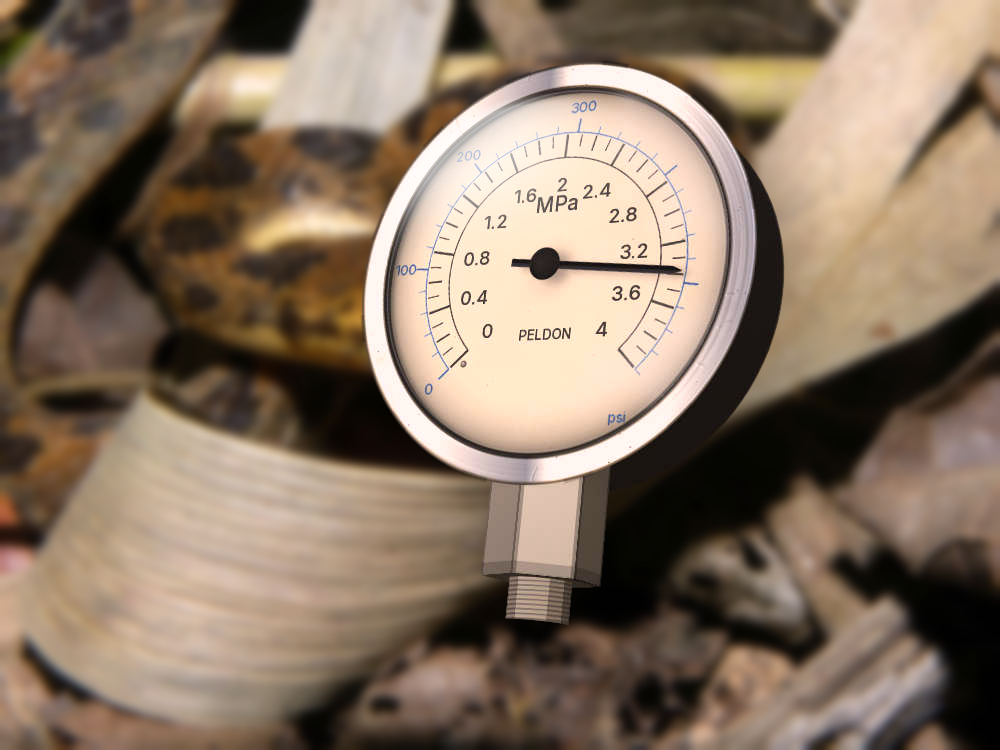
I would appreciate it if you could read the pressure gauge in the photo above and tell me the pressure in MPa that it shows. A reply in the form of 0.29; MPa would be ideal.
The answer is 3.4; MPa
